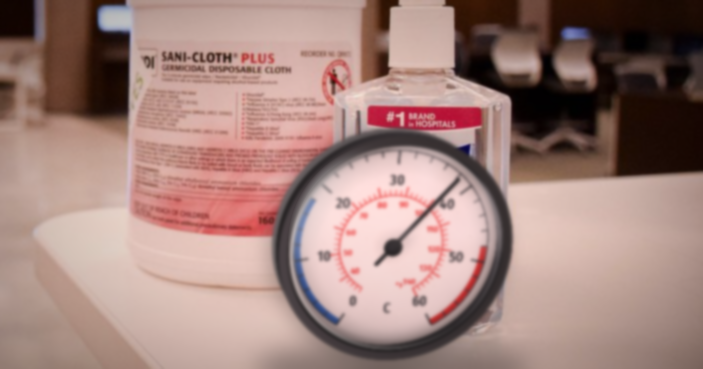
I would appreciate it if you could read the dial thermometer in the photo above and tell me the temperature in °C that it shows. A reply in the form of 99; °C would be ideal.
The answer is 38; °C
